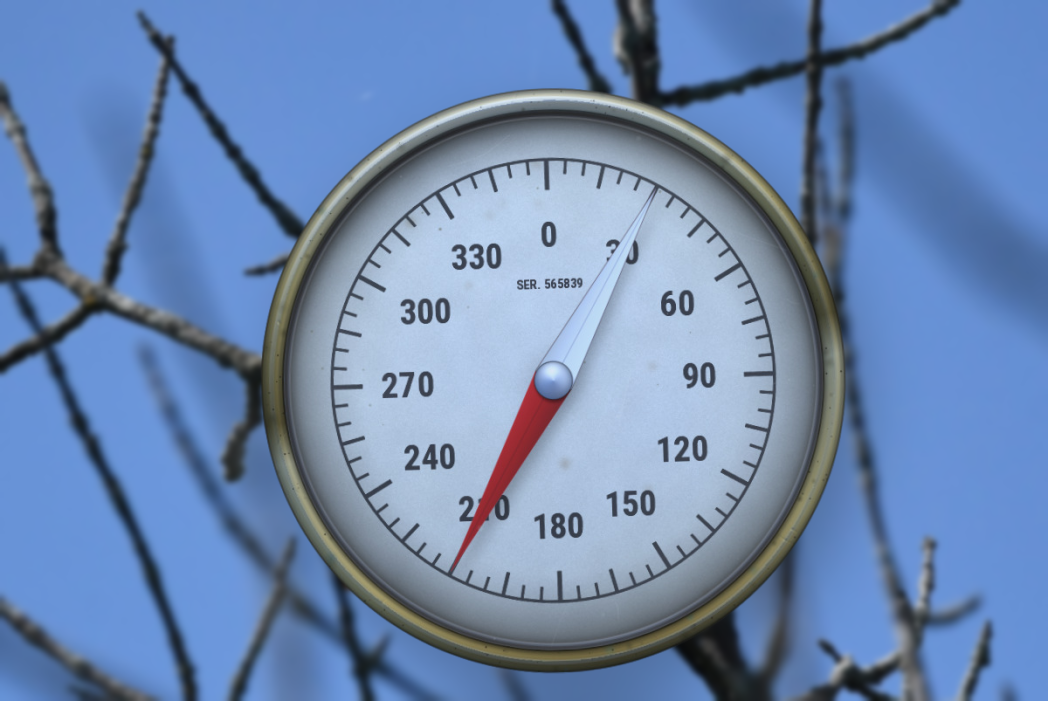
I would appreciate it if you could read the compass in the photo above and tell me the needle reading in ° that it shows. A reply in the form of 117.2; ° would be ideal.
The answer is 210; °
